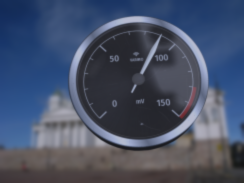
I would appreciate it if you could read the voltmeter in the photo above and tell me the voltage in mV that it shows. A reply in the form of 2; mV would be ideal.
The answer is 90; mV
